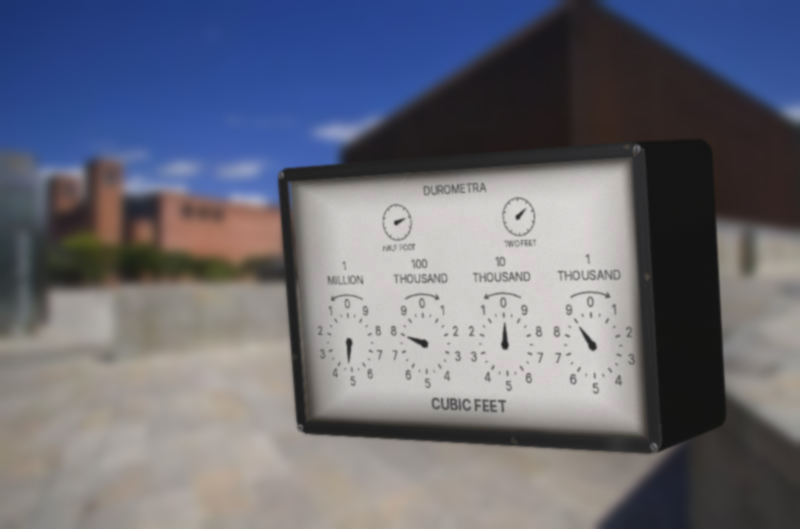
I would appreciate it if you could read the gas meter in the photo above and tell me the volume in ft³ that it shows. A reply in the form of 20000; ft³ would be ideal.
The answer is 479900; ft³
